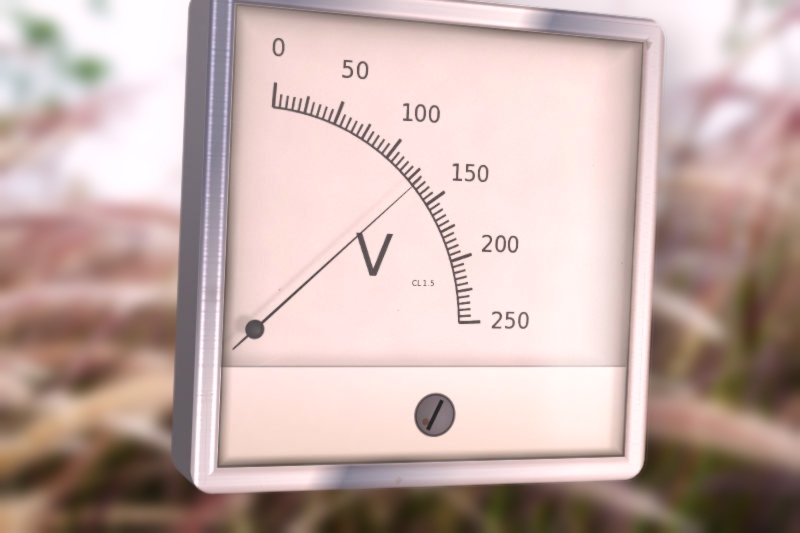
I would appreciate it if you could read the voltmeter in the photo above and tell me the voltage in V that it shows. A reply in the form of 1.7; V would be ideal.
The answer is 130; V
